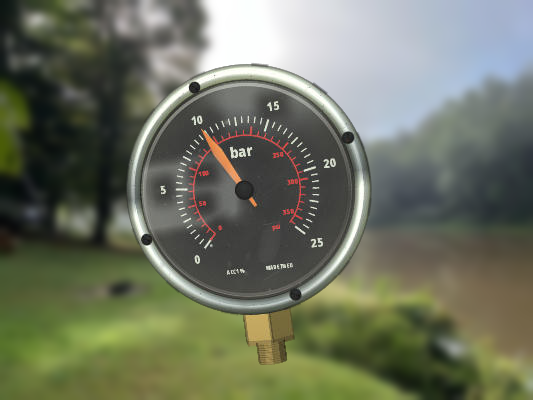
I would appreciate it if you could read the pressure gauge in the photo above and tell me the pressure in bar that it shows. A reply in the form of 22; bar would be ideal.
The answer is 10; bar
